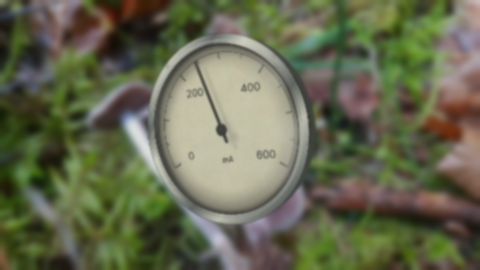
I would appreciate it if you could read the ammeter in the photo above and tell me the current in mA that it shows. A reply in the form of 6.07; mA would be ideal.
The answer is 250; mA
